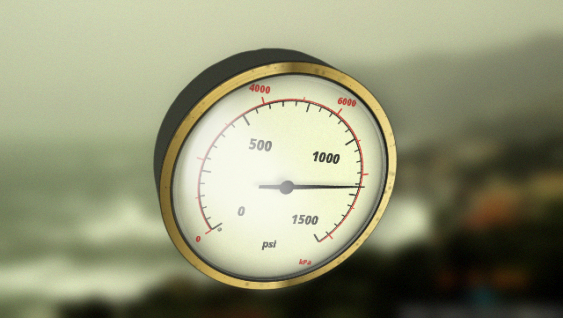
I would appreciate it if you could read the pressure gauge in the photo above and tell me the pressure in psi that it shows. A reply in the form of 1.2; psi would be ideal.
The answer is 1200; psi
